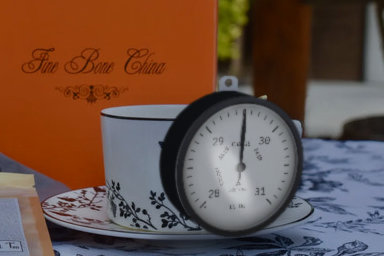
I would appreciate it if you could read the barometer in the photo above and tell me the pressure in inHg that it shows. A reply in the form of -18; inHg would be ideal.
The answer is 29.5; inHg
